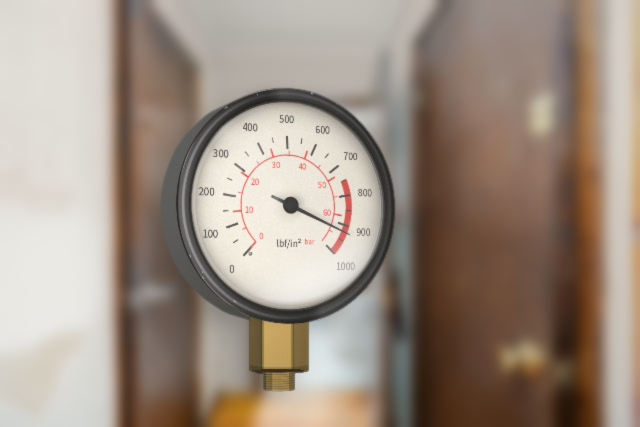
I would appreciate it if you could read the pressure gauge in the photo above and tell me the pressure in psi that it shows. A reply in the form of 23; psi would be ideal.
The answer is 925; psi
